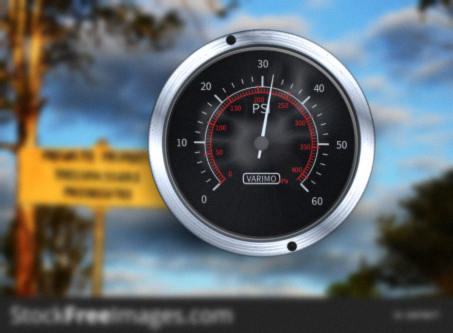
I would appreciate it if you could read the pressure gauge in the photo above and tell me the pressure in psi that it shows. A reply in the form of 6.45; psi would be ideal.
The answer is 32; psi
